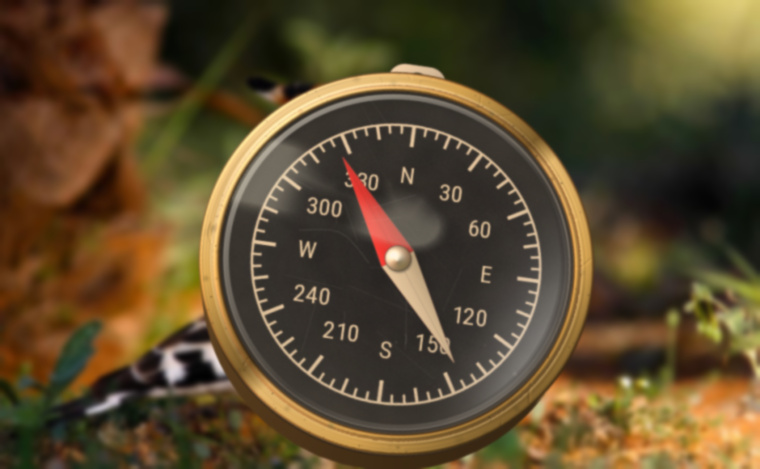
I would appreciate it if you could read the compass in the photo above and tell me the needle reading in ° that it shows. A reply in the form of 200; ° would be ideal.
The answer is 325; °
